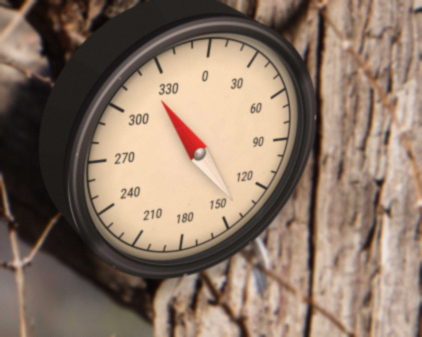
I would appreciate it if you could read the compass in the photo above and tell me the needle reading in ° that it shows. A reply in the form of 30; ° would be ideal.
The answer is 320; °
